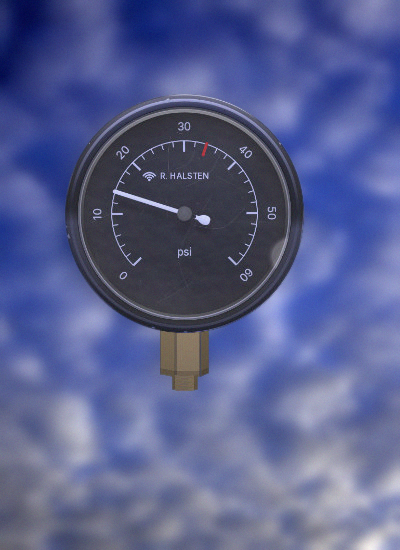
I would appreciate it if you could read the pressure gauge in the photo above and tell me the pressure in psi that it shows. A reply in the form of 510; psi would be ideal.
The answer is 14; psi
